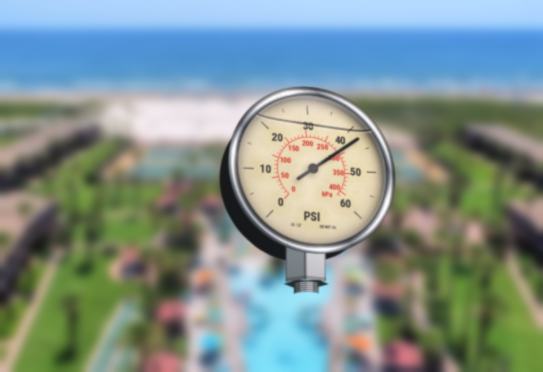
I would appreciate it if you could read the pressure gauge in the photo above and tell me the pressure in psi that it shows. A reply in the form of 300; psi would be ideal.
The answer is 42.5; psi
